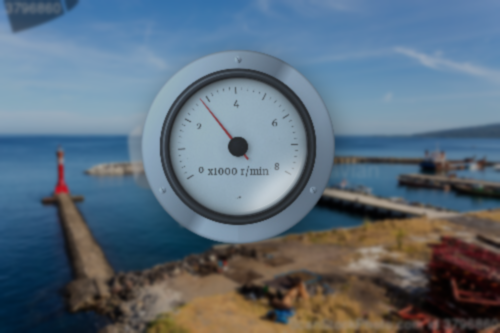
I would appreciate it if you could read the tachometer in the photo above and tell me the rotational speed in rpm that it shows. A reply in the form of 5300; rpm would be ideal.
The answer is 2800; rpm
